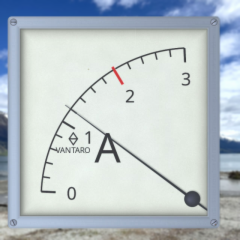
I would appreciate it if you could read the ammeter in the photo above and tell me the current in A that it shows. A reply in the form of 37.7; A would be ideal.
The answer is 1.2; A
